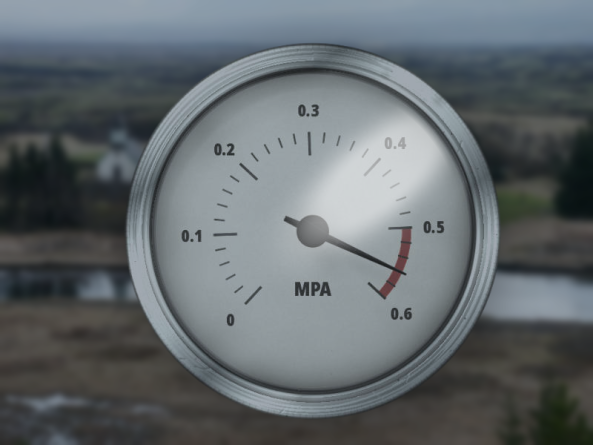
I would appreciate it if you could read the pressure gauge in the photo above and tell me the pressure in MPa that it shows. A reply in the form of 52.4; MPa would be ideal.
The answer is 0.56; MPa
